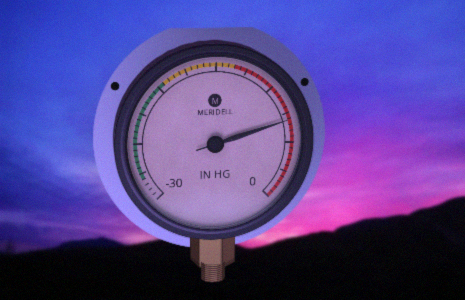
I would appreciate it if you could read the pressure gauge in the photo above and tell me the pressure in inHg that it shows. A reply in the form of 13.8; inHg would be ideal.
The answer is -7; inHg
